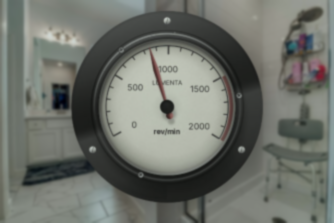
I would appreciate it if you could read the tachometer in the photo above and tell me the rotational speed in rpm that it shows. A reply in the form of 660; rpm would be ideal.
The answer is 850; rpm
